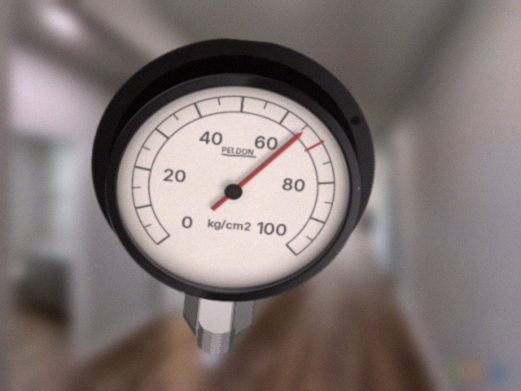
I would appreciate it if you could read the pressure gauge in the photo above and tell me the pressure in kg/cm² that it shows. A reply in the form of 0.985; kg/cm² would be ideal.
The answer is 65; kg/cm²
